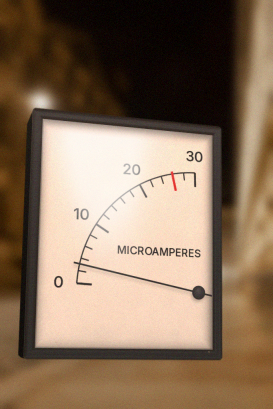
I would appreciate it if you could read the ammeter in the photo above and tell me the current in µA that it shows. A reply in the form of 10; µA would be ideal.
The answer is 3; µA
